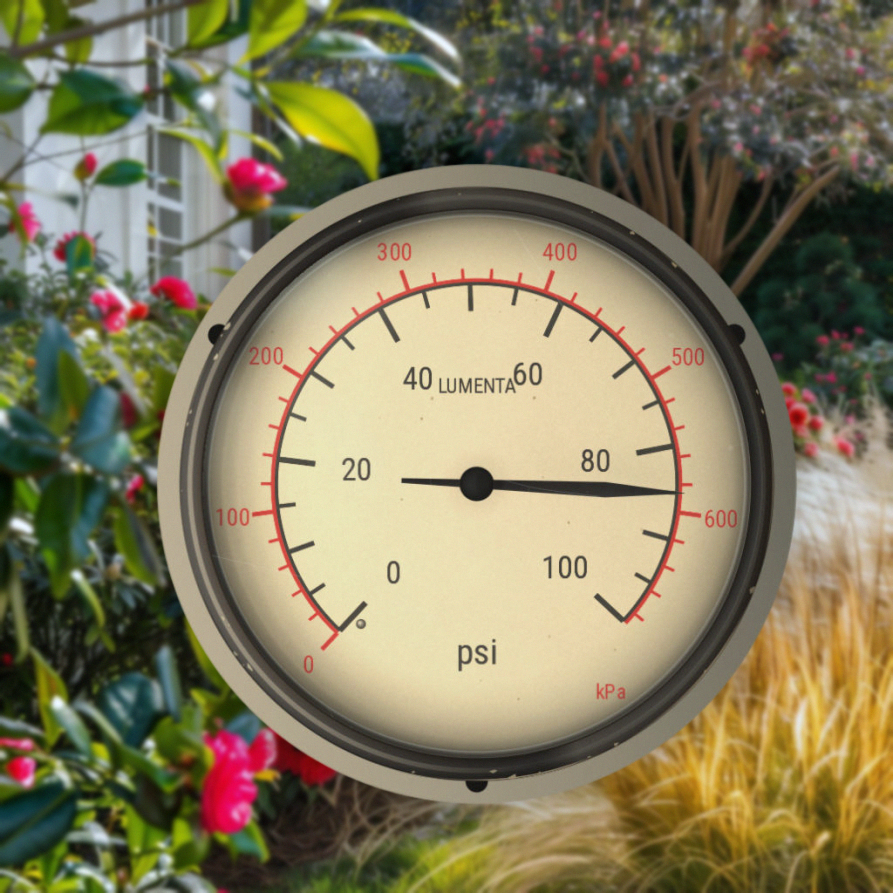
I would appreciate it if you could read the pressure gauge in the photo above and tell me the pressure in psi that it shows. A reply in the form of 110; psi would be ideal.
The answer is 85; psi
